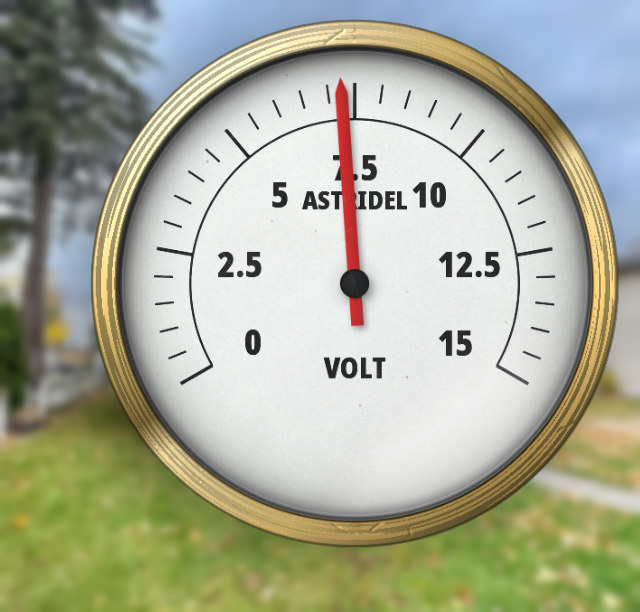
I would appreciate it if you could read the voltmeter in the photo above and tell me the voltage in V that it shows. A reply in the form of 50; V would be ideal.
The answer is 7.25; V
